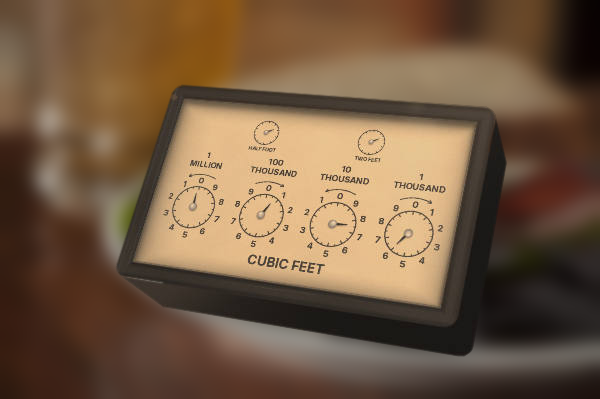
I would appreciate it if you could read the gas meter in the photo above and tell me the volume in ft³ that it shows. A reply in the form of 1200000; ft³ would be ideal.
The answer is 7600; ft³
